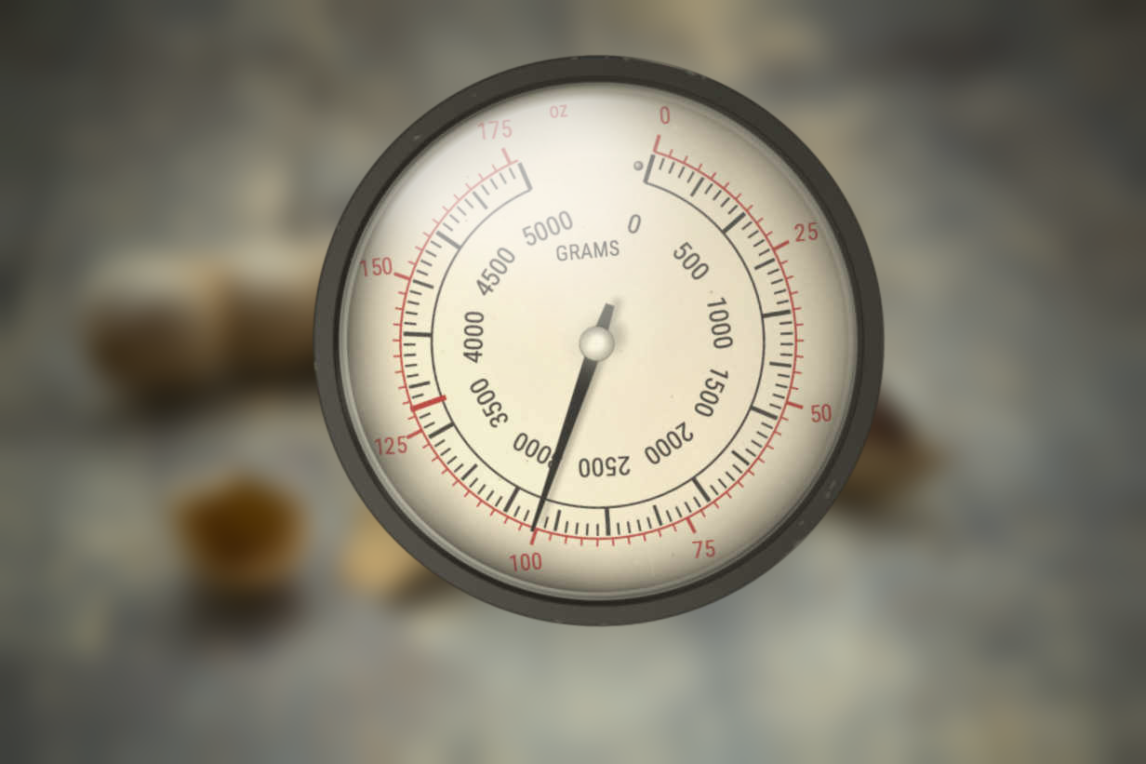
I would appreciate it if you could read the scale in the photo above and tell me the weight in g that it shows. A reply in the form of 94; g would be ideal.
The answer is 2850; g
